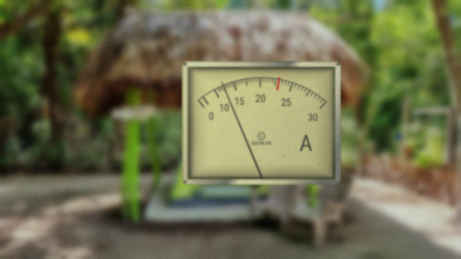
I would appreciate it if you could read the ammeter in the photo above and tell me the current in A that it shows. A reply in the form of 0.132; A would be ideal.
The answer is 12.5; A
